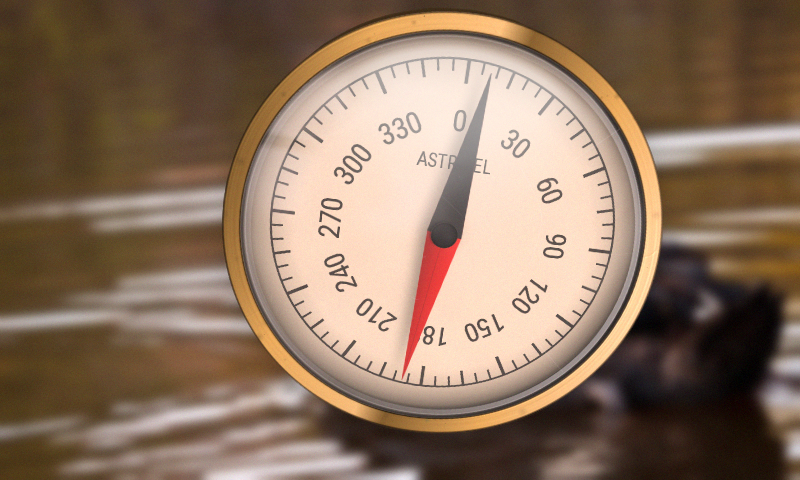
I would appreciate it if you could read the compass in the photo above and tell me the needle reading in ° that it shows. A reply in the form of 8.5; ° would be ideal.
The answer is 187.5; °
